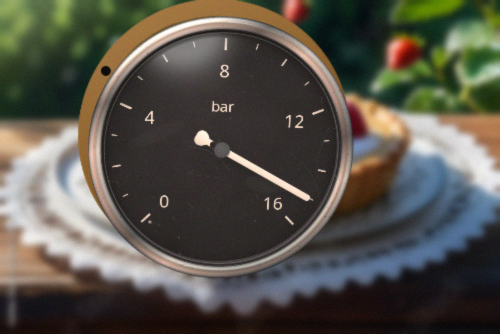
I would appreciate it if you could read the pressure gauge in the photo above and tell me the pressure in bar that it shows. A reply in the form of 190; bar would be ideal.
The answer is 15; bar
